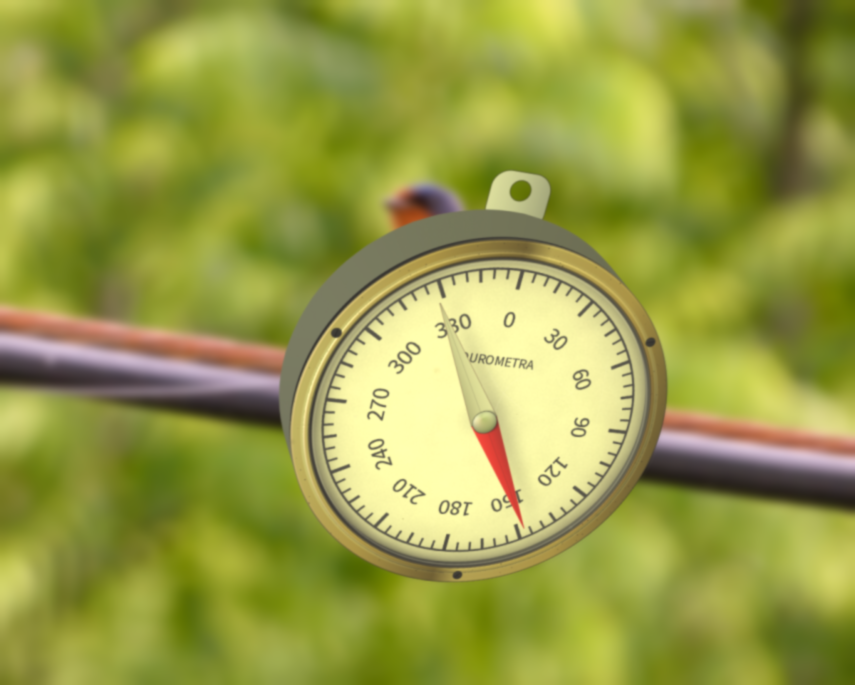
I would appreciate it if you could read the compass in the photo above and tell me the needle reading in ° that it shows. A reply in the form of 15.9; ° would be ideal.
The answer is 147.5; °
